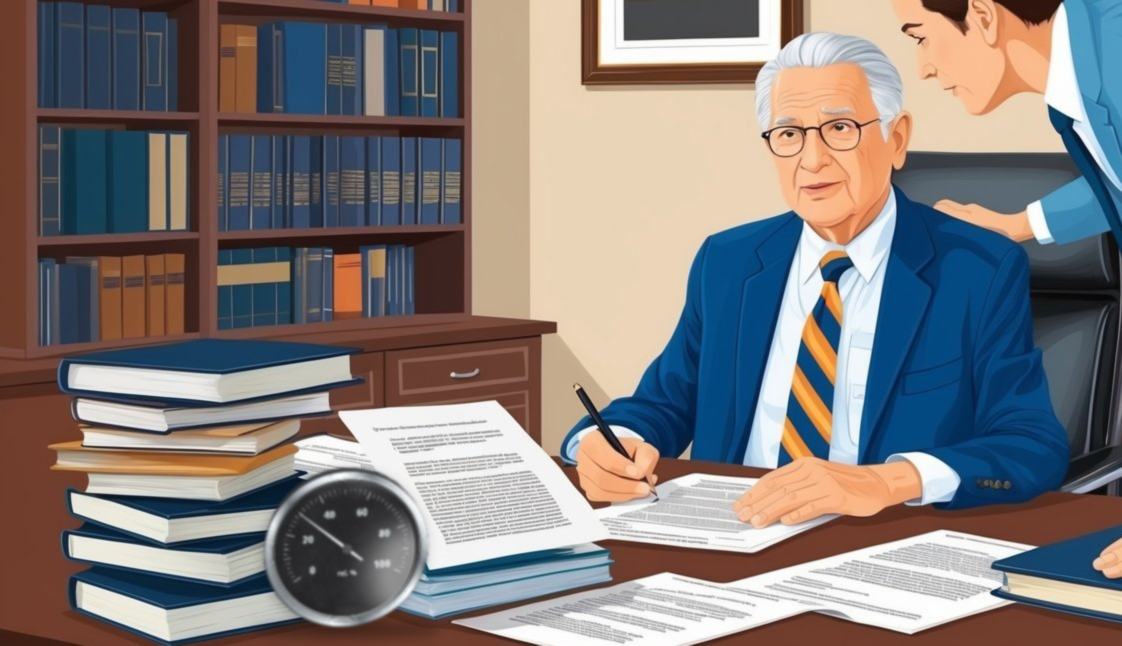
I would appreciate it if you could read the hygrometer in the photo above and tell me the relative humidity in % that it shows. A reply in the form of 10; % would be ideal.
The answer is 30; %
